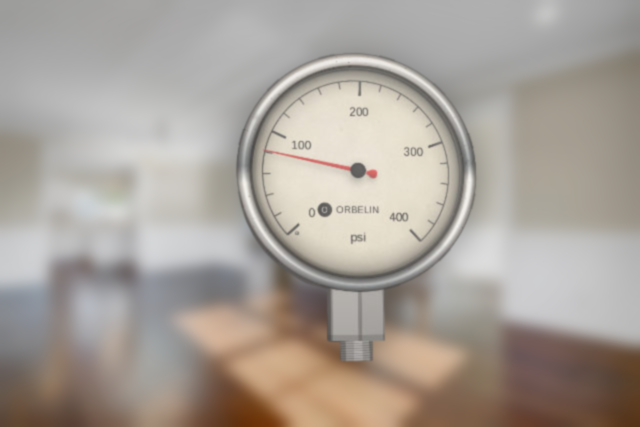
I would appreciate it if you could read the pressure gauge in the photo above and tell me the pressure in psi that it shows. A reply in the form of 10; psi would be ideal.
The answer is 80; psi
